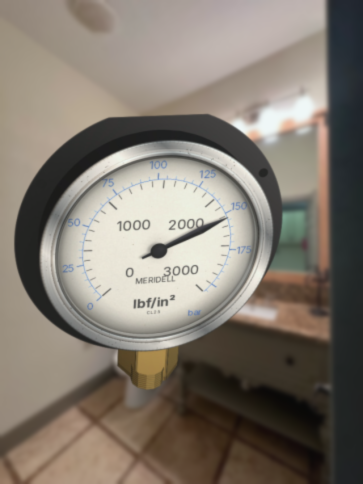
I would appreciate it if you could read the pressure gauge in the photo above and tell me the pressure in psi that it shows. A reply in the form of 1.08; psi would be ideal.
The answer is 2200; psi
